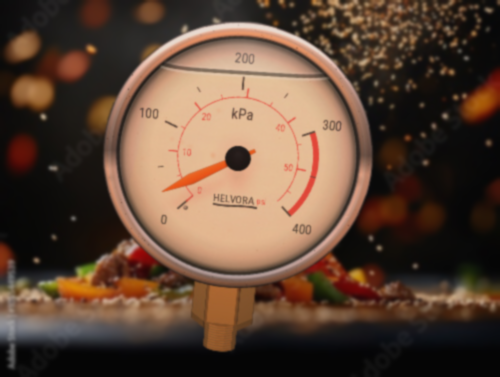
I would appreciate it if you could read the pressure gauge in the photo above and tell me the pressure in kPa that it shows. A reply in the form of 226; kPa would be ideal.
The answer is 25; kPa
